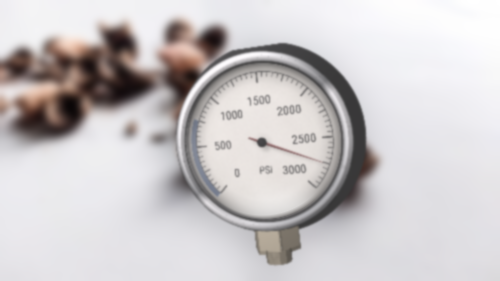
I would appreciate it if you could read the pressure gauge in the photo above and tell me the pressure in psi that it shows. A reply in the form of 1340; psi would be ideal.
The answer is 2750; psi
